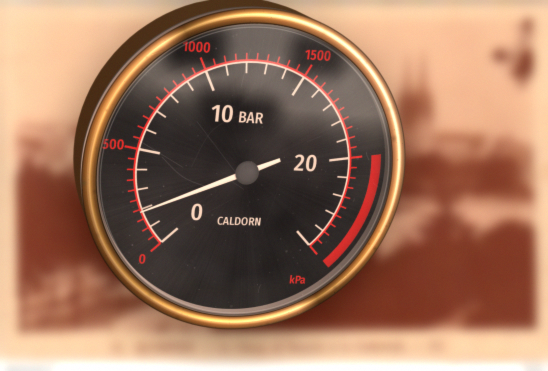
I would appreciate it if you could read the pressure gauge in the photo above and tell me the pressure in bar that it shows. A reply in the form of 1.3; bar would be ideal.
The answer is 2; bar
